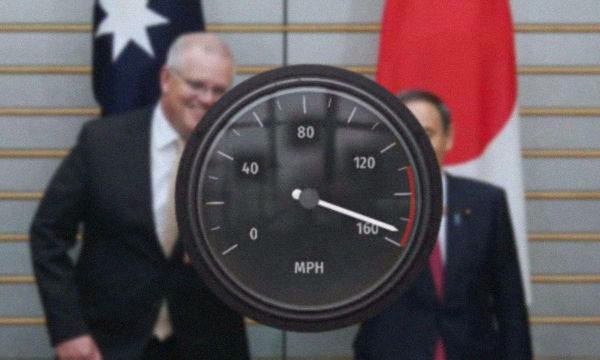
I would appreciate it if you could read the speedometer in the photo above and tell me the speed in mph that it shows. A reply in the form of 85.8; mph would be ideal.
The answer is 155; mph
